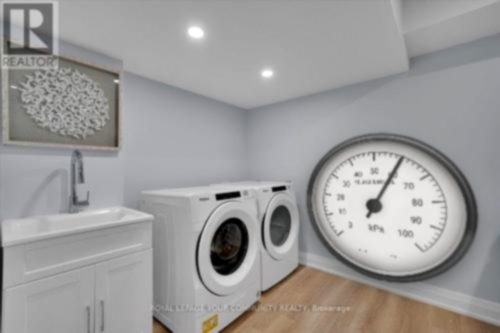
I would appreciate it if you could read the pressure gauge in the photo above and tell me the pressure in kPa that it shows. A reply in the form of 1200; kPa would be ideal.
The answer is 60; kPa
